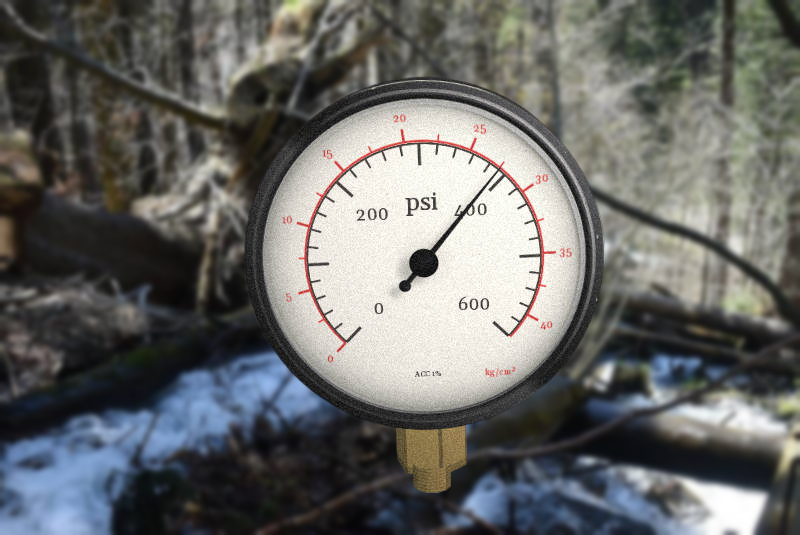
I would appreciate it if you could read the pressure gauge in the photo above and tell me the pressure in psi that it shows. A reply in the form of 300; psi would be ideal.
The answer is 390; psi
